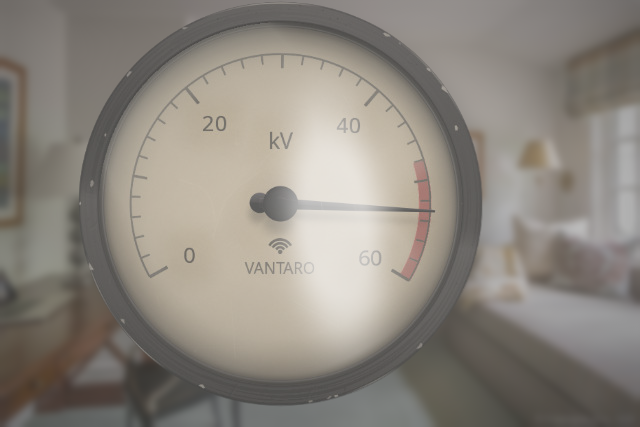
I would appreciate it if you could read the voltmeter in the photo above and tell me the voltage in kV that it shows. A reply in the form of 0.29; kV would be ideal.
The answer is 53; kV
